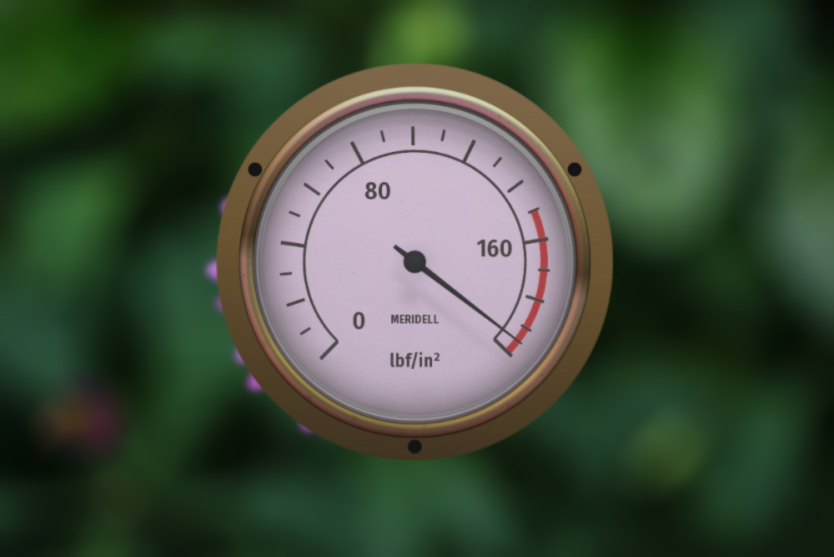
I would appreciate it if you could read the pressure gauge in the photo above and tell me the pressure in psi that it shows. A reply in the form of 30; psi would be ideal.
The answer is 195; psi
